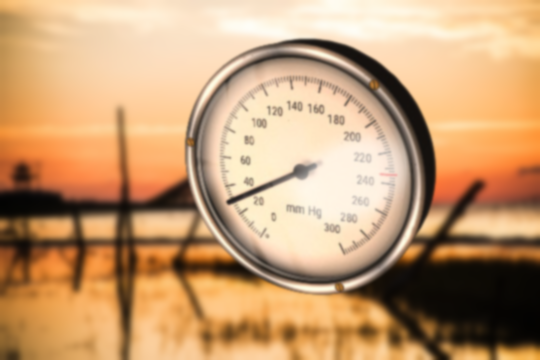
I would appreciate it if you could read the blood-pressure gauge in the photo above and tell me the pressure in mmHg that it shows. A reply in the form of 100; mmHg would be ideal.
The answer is 30; mmHg
